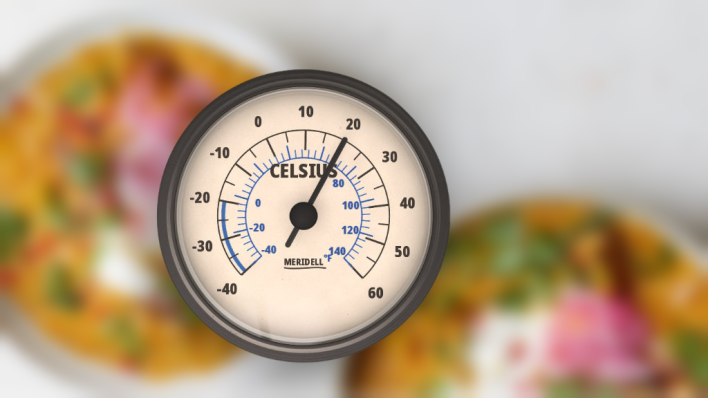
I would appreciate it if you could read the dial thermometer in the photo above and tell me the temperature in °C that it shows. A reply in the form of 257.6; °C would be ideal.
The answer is 20; °C
